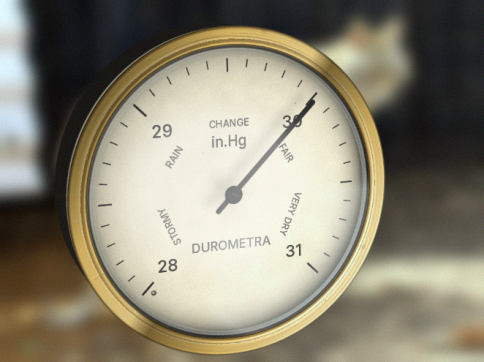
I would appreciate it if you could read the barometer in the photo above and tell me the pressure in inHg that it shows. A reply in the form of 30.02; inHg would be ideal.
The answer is 30; inHg
